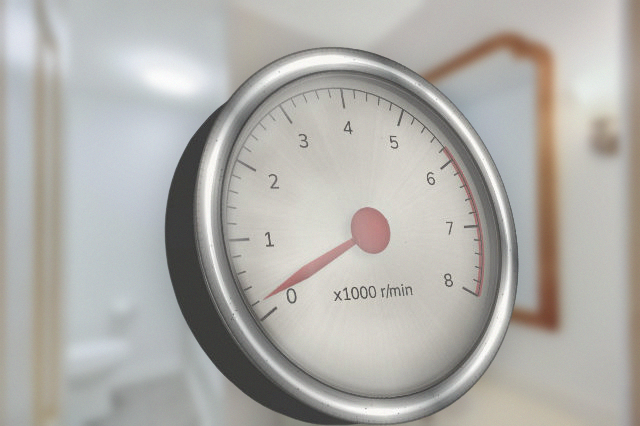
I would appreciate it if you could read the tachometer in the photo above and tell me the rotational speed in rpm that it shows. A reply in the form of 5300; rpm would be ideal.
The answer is 200; rpm
